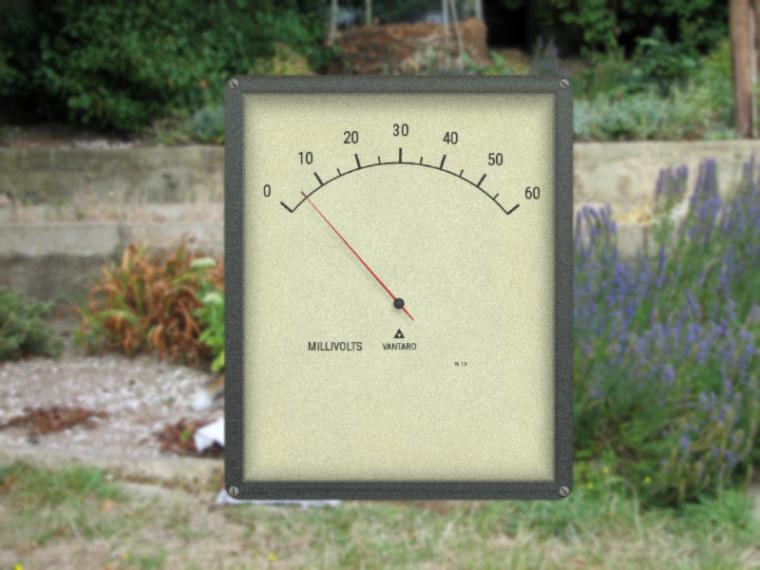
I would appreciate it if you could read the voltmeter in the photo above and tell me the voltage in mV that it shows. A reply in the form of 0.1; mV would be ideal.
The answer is 5; mV
